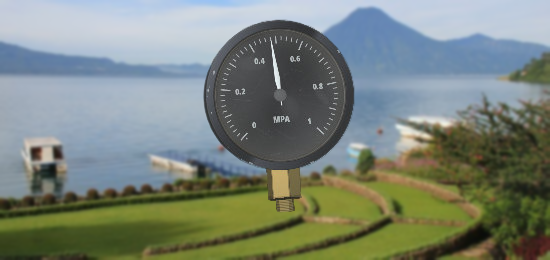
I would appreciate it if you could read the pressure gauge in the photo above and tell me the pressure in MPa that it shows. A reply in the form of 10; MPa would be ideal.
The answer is 0.48; MPa
